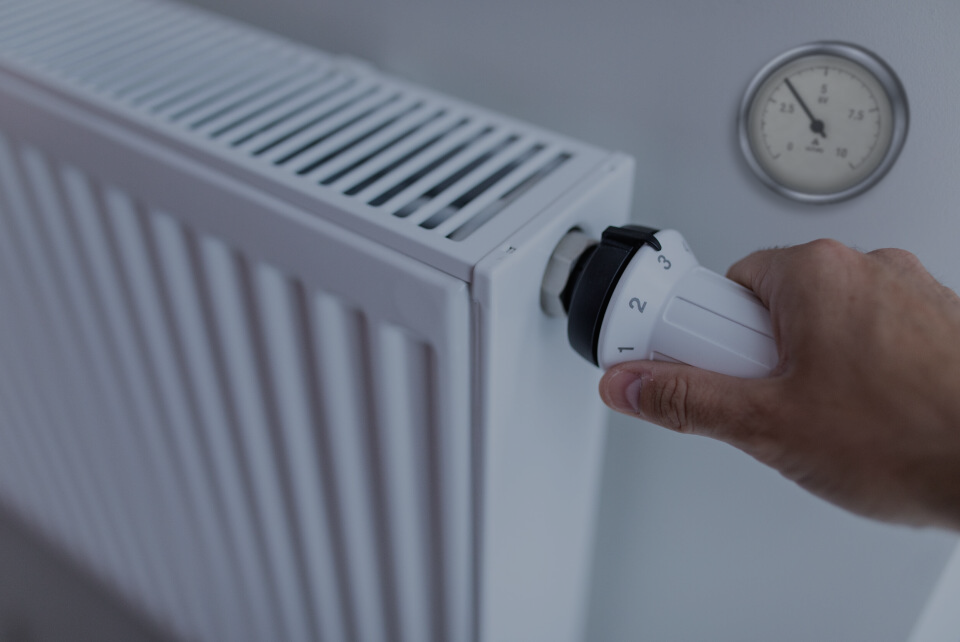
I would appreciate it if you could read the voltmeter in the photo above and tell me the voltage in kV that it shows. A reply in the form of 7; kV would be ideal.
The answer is 3.5; kV
